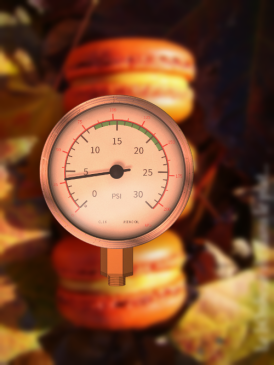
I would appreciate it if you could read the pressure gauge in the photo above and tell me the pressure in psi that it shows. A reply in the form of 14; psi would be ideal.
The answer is 4; psi
